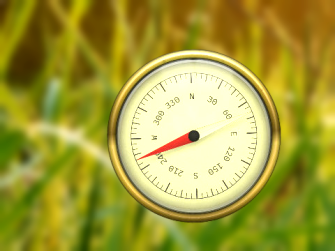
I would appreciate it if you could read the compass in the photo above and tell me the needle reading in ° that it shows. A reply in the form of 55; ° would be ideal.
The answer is 250; °
